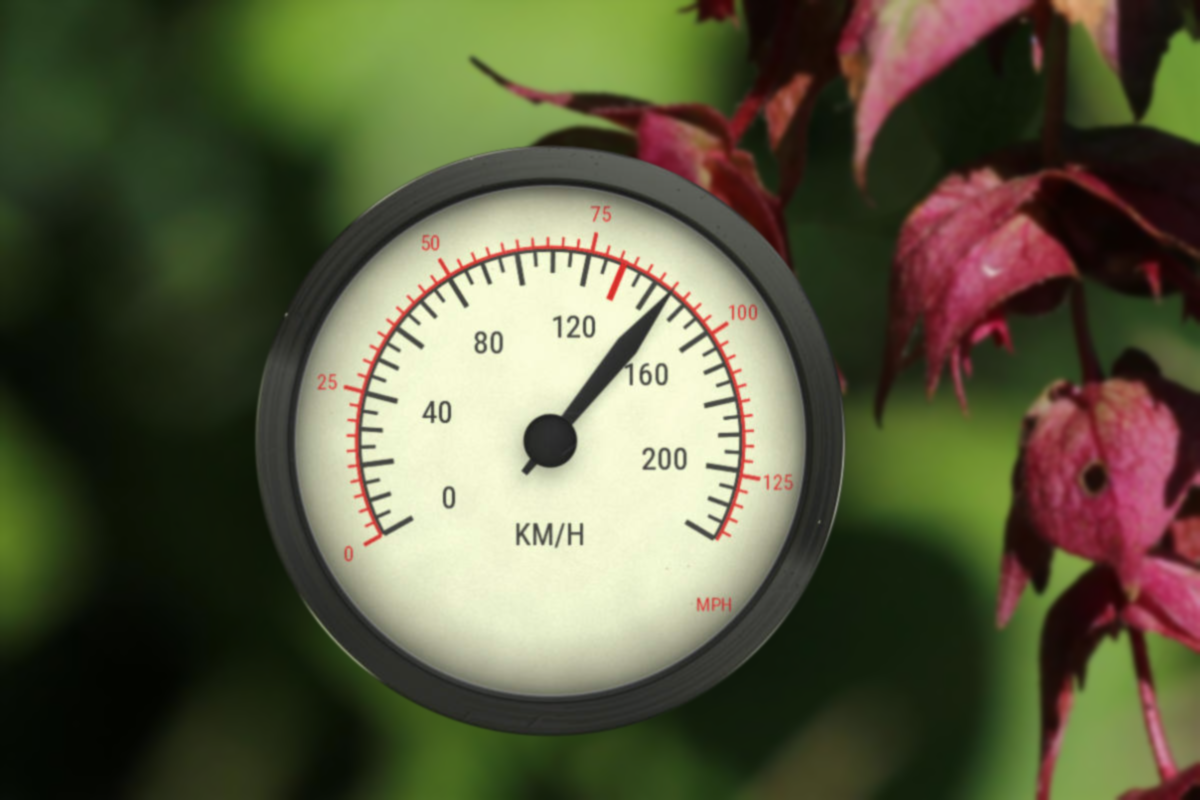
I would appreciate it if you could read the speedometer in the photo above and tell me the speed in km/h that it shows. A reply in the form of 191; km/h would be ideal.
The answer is 145; km/h
